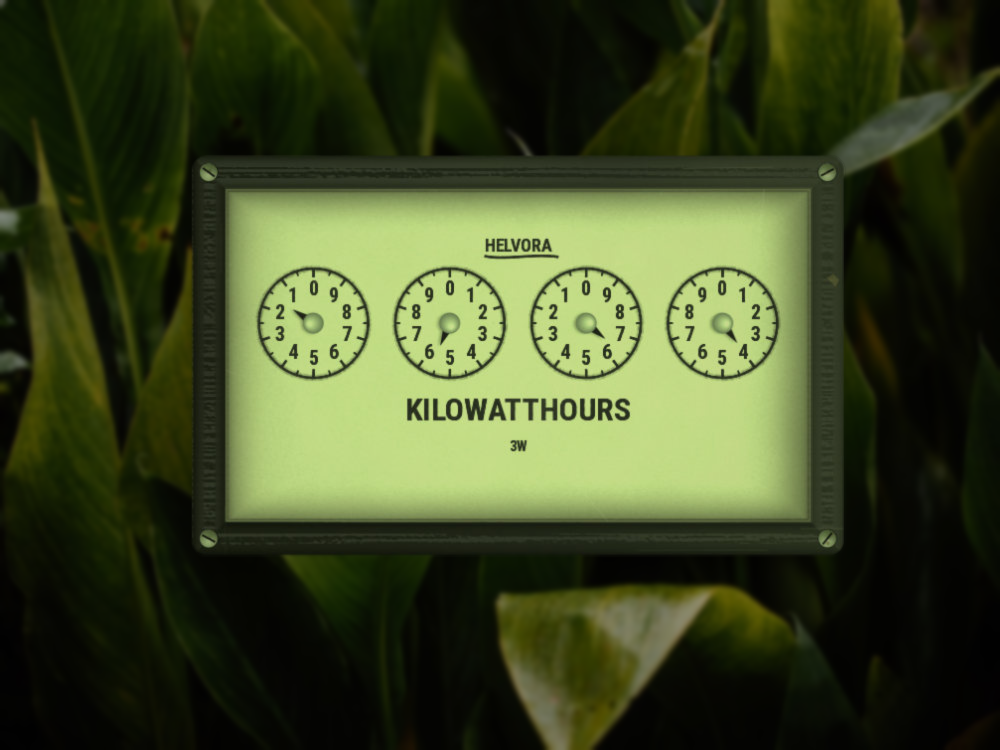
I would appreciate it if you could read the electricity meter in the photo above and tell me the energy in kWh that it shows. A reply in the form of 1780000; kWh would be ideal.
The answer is 1564; kWh
